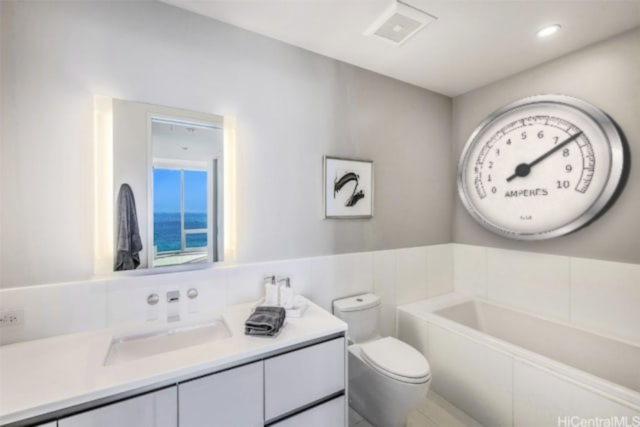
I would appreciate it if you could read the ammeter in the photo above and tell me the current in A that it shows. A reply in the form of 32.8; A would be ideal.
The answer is 7.5; A
